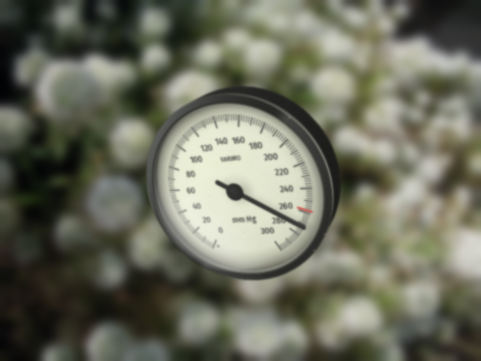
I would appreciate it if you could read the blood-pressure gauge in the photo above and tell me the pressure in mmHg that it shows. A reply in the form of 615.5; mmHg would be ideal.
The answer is 270; mmHg
